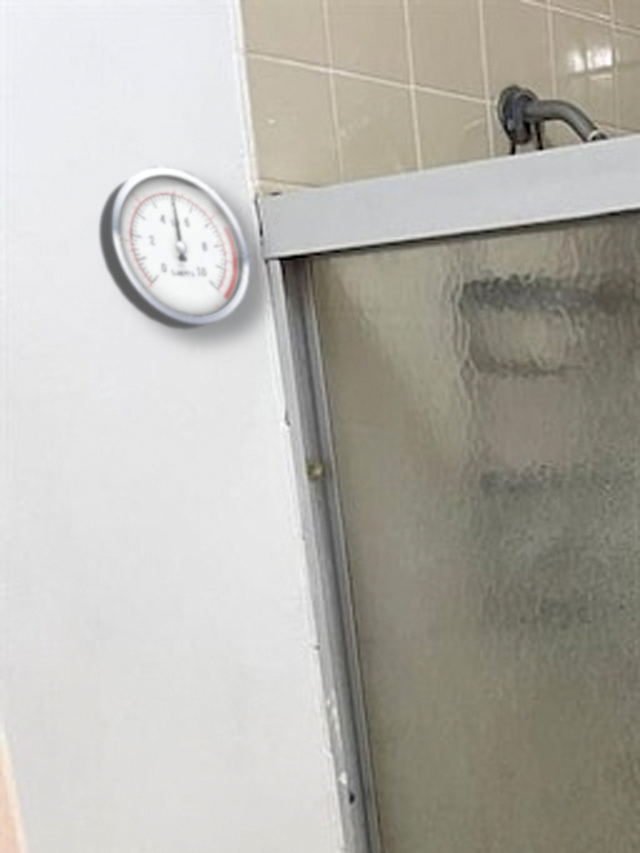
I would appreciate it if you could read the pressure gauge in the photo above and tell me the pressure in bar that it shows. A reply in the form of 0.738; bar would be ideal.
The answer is 5; bar
